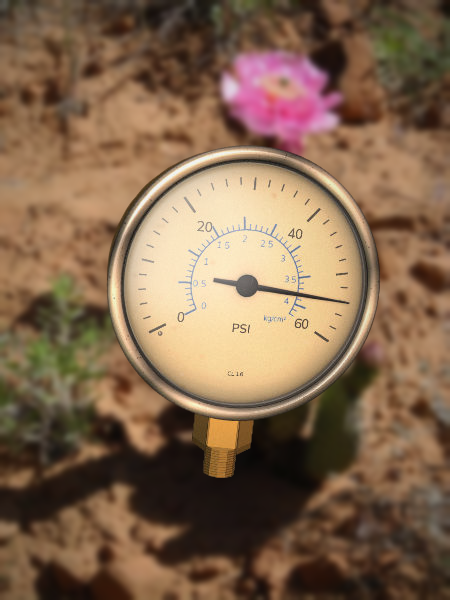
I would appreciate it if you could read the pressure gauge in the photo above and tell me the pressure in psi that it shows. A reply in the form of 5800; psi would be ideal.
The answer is 54; psi
